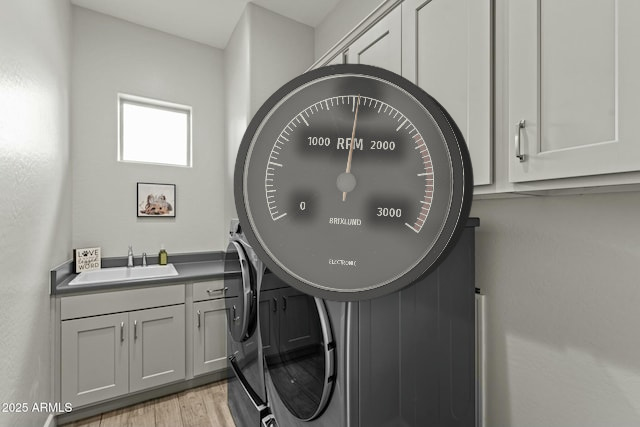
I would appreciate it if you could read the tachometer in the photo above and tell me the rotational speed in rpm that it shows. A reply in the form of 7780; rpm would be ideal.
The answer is 1550; rpm
